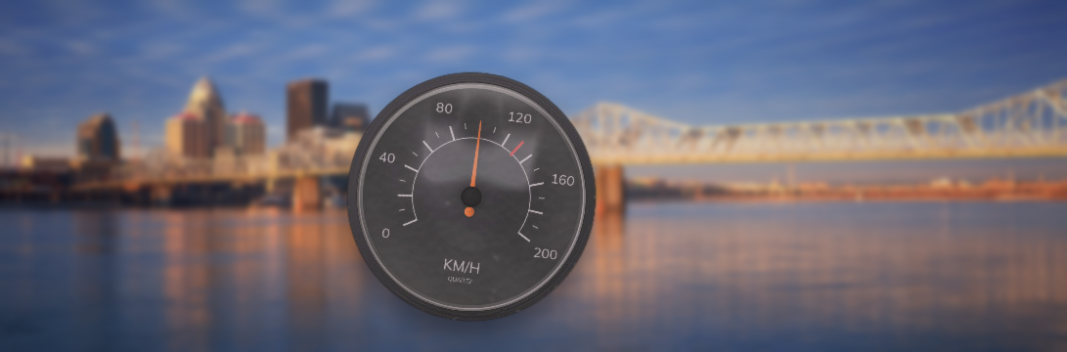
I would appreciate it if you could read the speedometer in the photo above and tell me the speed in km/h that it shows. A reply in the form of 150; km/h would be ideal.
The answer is 100; km/h
